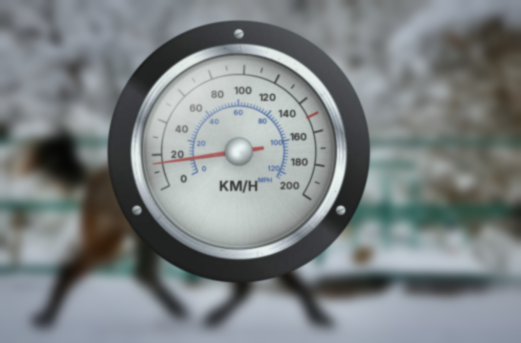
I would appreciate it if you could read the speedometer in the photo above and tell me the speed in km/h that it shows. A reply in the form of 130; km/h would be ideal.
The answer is 15; km/h
